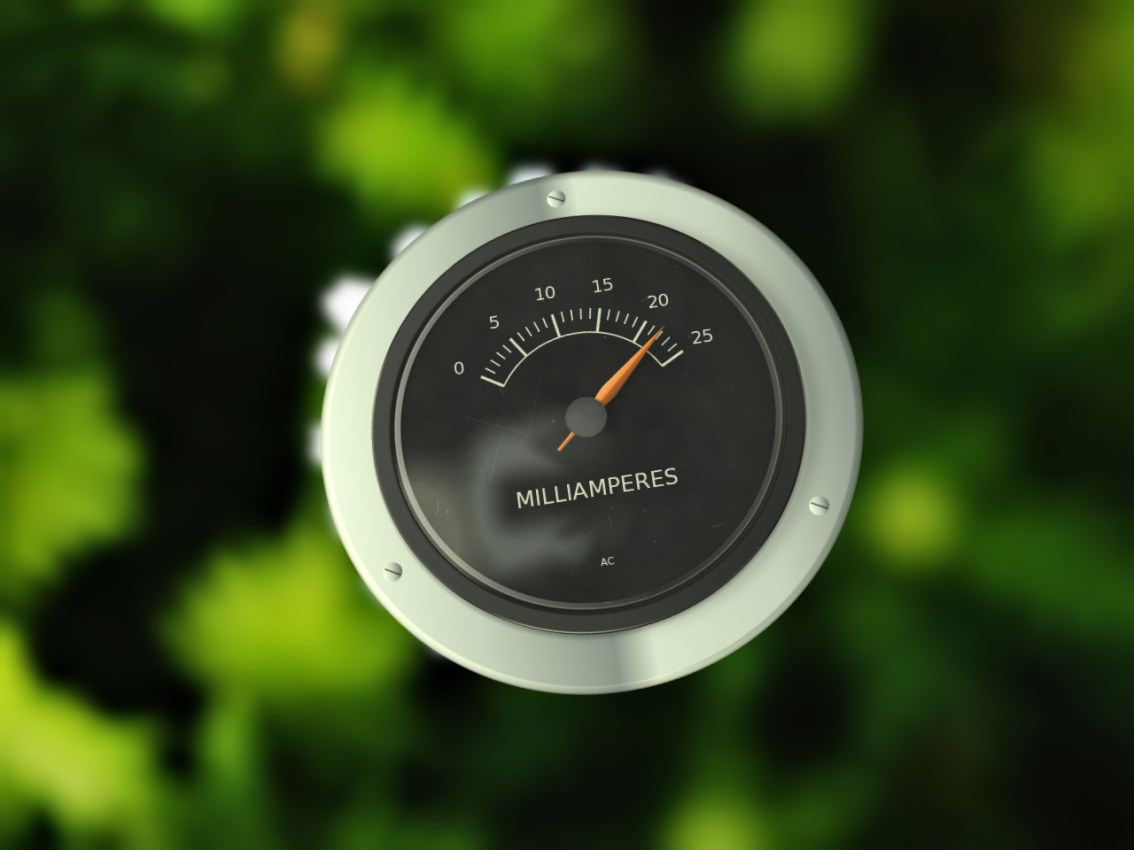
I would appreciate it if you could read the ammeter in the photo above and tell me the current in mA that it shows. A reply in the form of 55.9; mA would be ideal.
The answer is 22; mA
